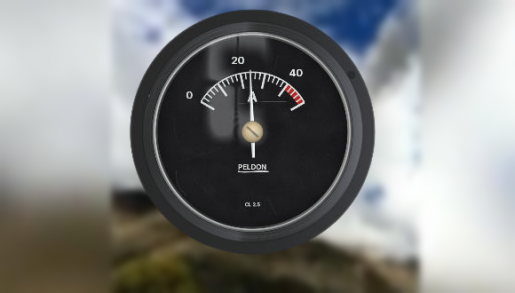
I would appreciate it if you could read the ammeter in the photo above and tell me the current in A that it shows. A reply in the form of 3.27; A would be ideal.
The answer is 24; A
